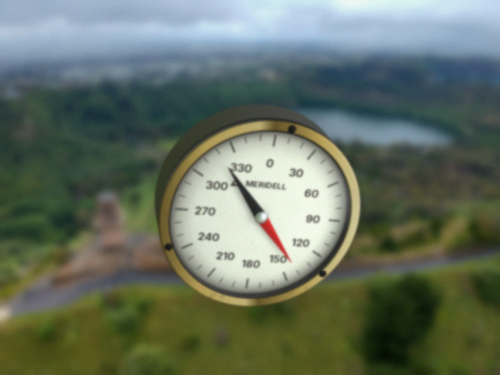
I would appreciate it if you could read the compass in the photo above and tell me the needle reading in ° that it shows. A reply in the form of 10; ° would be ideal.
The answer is 140; °
